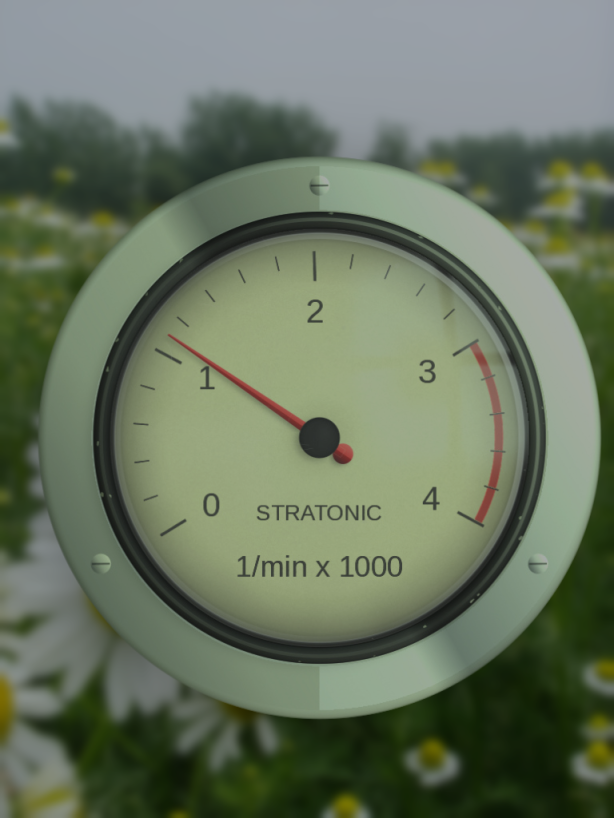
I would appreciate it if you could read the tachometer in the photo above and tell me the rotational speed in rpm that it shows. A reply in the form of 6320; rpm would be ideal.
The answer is 1100; rpm
